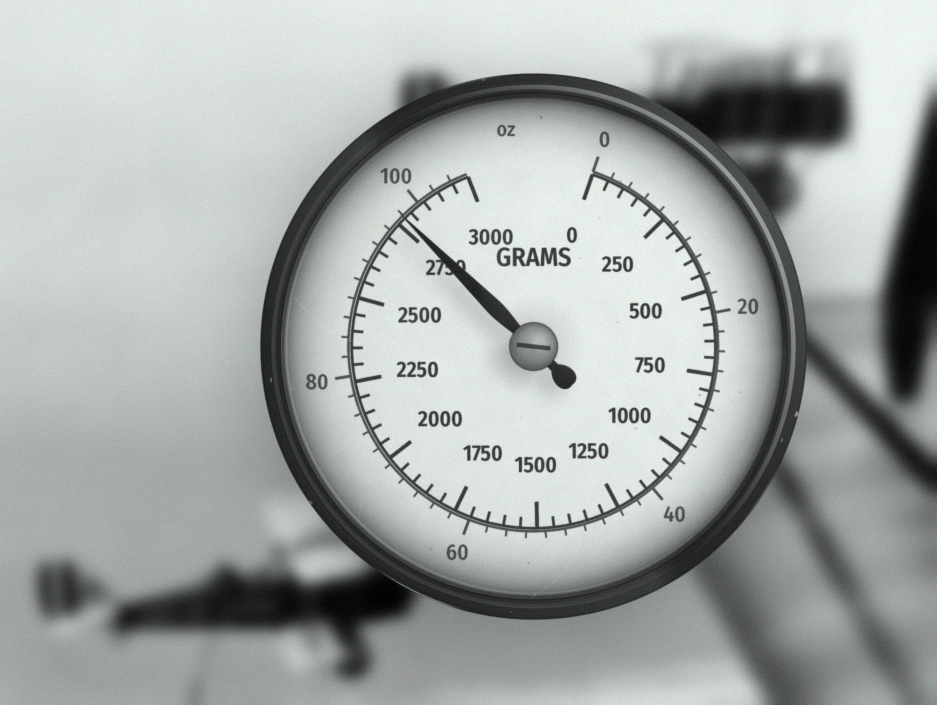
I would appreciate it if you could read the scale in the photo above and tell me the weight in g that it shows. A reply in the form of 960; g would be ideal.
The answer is 2775; g
